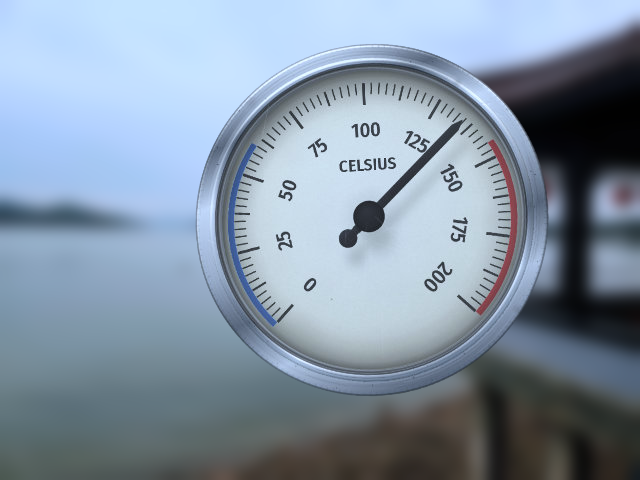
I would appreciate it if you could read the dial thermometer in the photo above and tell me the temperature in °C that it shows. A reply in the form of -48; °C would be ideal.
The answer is 135; °C
